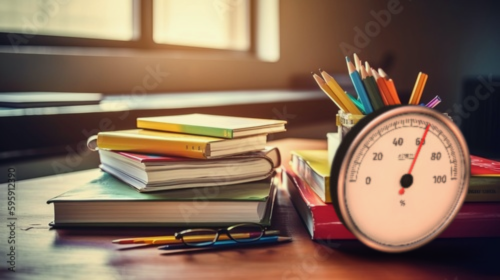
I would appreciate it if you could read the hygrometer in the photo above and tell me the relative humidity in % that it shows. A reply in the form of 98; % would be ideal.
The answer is 60; %
